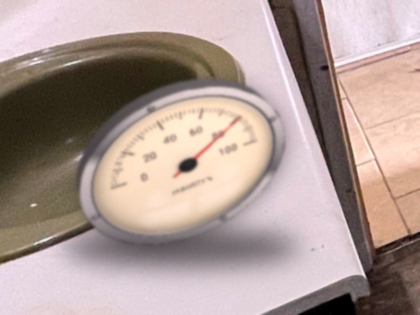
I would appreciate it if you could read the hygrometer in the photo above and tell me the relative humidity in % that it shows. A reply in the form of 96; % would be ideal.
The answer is 80; %
